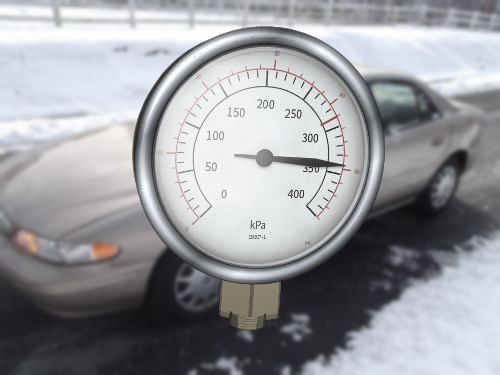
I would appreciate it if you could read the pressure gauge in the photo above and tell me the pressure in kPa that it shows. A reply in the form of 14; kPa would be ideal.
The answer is 340; kPa
